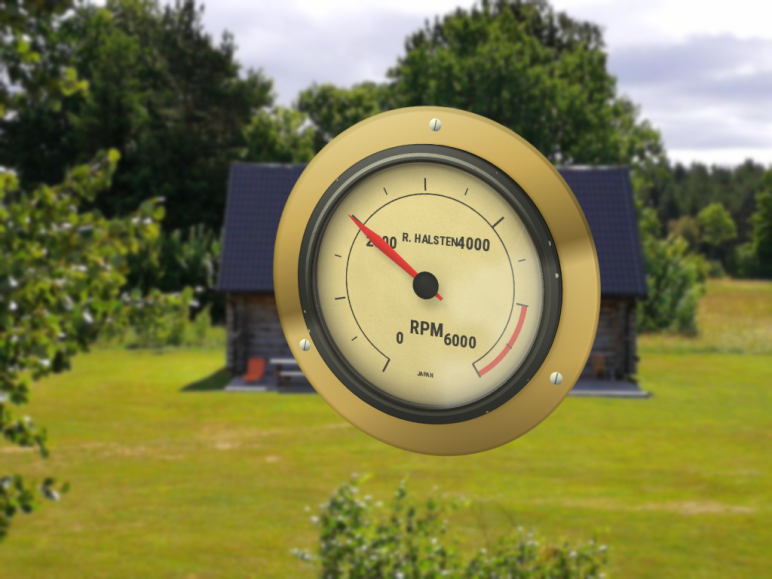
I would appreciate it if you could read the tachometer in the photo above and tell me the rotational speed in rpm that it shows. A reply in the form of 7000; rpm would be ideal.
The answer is 2000; rpm
